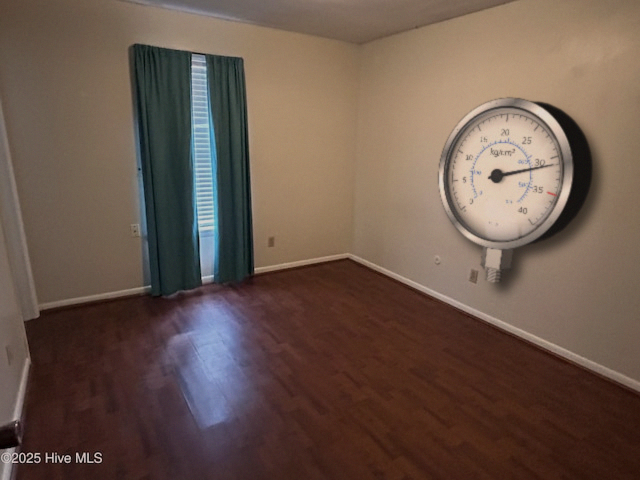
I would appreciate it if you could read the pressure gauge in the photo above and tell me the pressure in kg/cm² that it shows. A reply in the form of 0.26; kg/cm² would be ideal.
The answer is 31; kg/cm²
